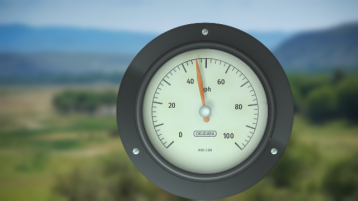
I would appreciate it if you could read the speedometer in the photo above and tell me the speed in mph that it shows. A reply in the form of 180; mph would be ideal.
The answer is 46; mph
